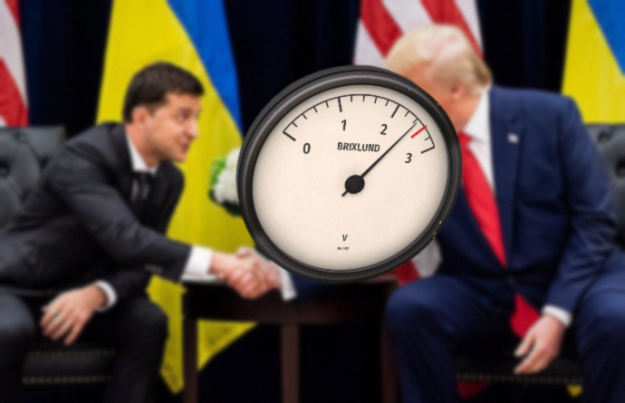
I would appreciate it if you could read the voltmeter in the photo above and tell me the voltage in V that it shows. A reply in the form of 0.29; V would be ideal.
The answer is 2.4; V
